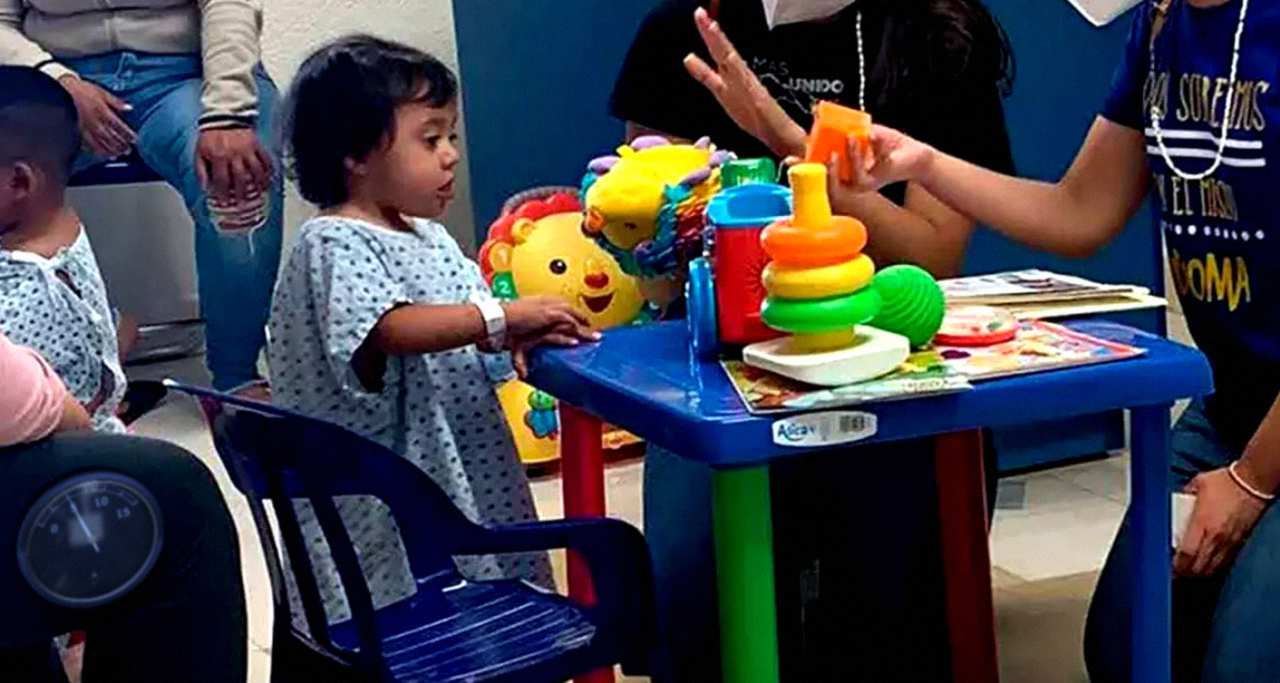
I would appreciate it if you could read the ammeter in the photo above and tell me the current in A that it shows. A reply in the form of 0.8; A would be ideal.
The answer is 5; A
